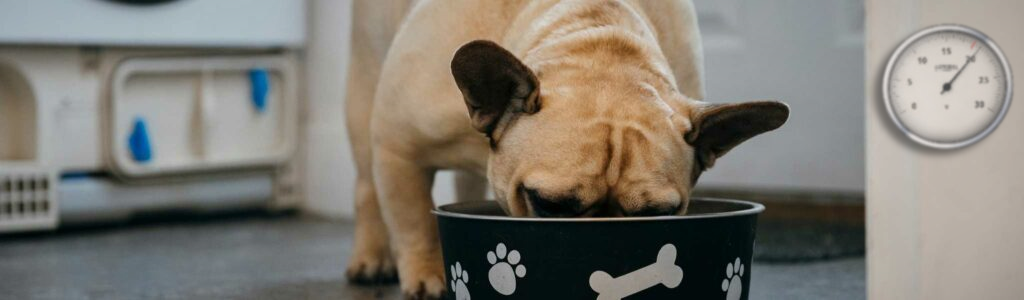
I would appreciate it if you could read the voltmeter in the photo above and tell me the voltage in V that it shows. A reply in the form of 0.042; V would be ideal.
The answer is 20; V
